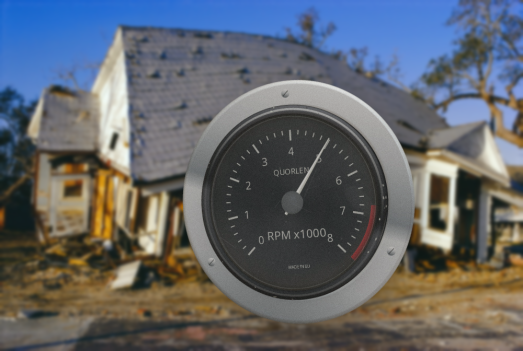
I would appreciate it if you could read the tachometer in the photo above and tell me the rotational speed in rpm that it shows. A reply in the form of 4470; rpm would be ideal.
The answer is 5000; rpm
